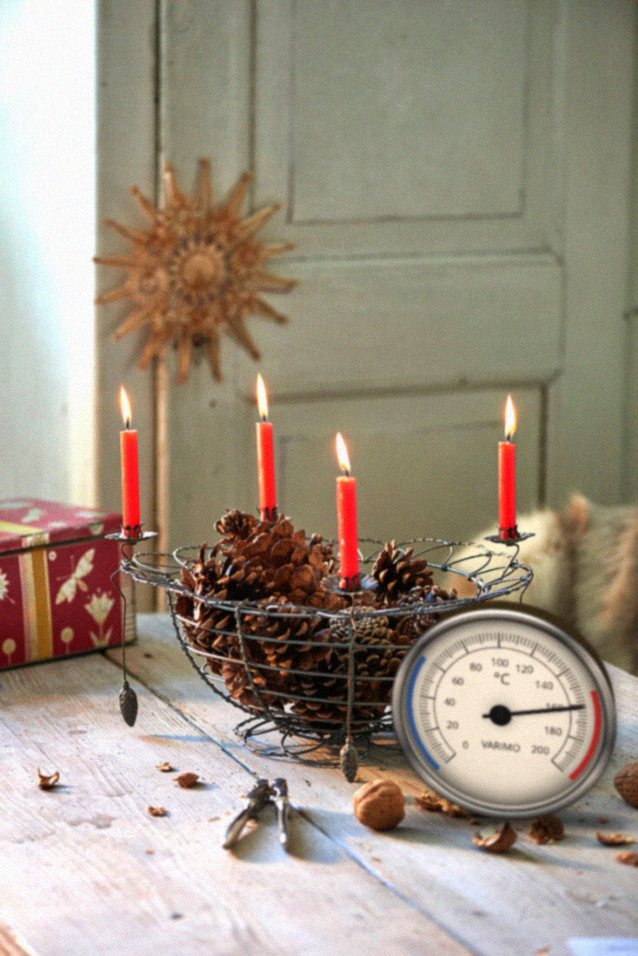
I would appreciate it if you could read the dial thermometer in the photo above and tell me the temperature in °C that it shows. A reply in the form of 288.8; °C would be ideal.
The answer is 160; °C
